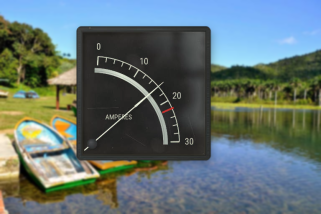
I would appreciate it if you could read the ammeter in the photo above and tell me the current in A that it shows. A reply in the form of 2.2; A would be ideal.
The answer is 16; A
